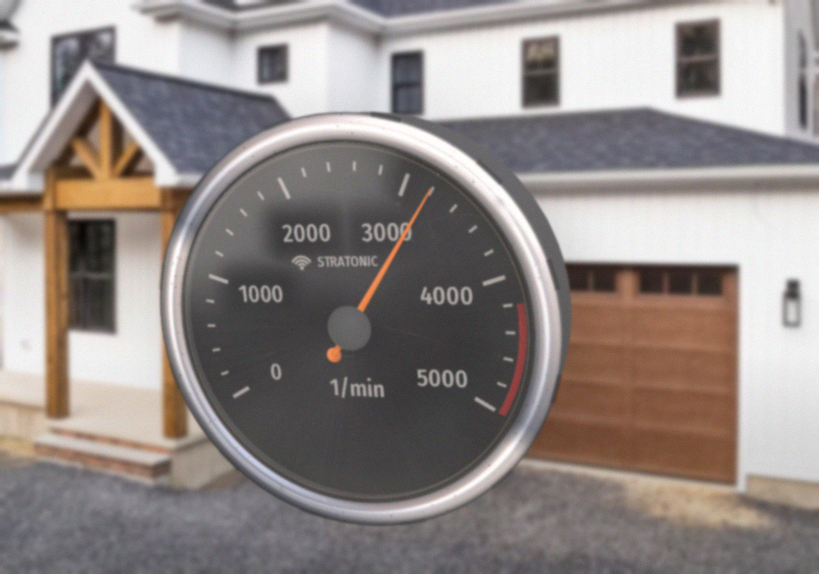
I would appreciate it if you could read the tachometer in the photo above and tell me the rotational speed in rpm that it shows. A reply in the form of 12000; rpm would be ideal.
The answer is 3200; rpm
